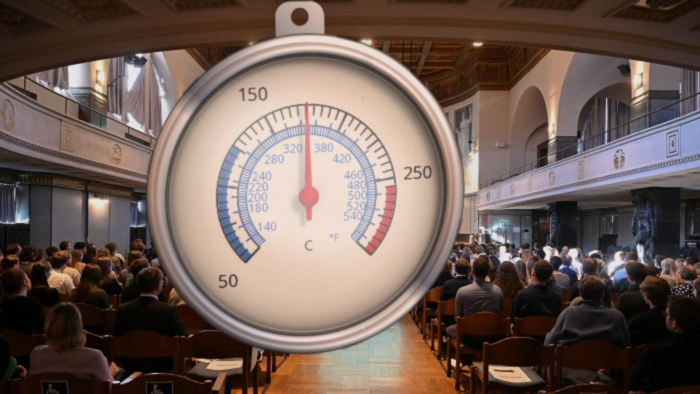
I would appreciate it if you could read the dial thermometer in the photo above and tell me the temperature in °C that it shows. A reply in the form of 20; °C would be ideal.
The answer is 175; °C
